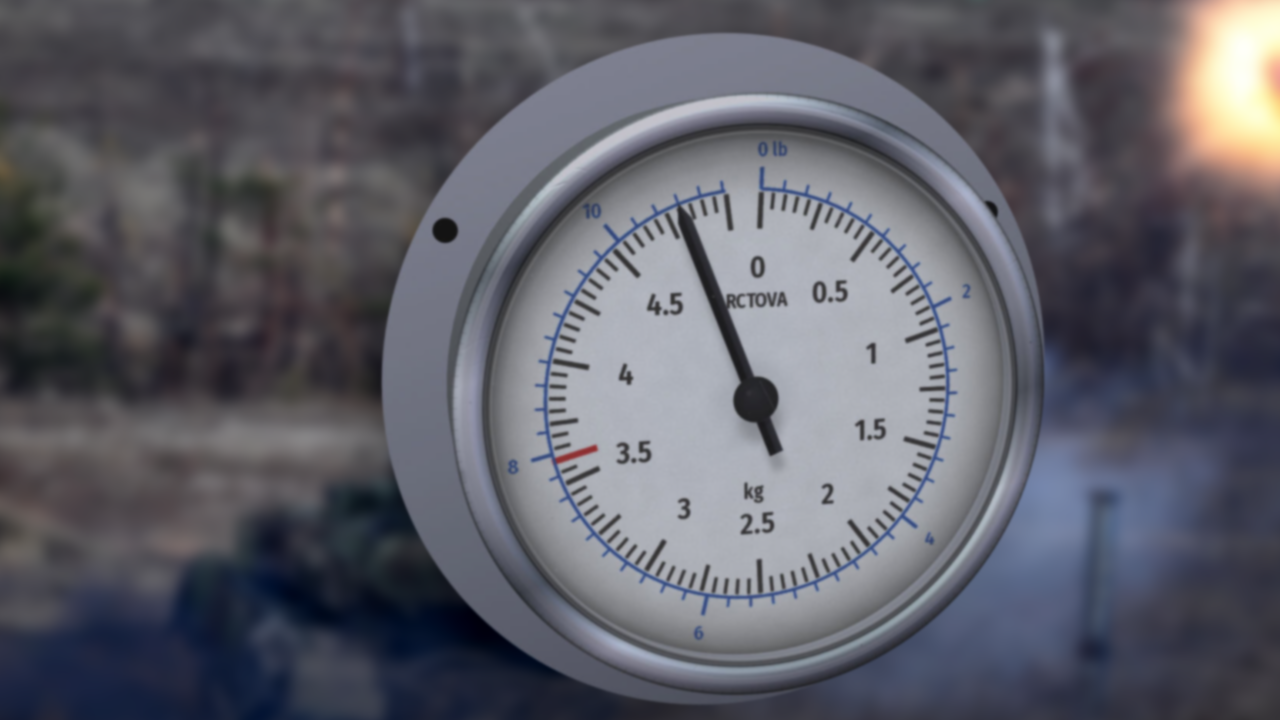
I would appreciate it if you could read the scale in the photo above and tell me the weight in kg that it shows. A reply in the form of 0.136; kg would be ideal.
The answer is 4.8; kg
